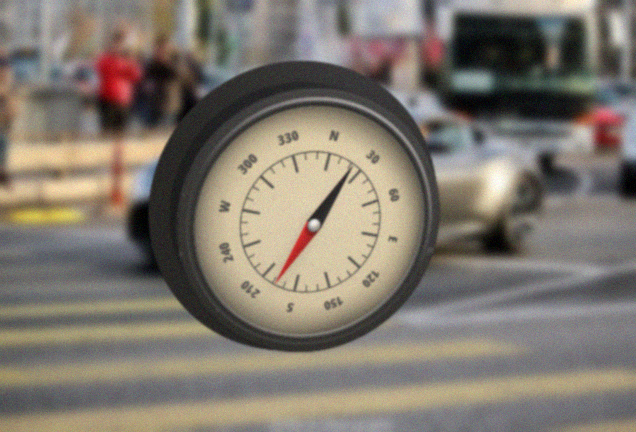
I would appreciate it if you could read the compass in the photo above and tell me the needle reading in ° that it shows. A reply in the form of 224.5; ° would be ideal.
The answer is 200; °
